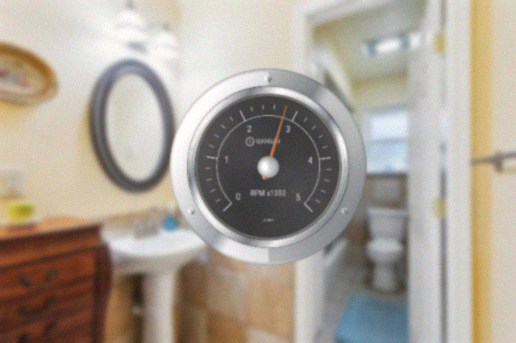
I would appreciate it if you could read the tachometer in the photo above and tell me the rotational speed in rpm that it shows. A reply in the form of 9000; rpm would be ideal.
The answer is 2800; rpm
